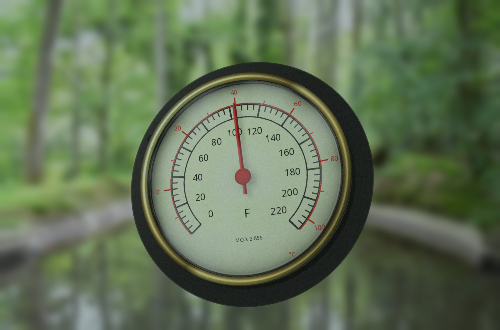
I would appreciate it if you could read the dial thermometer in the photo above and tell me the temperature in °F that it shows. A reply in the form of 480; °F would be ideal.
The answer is 104; °F
